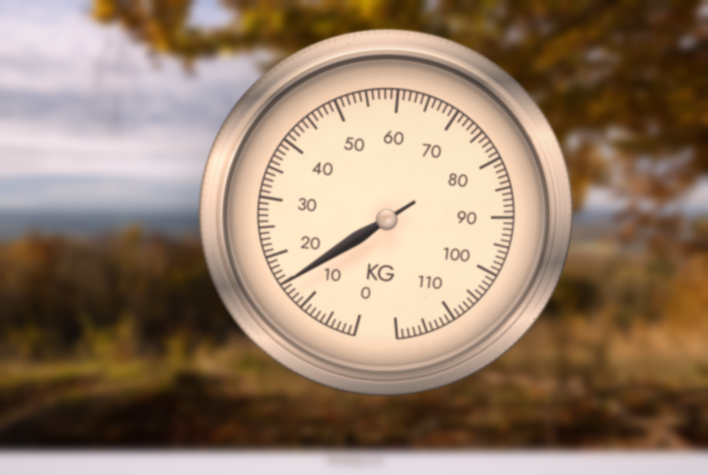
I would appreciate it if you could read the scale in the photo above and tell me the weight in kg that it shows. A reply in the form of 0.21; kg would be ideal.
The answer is 15; kg
